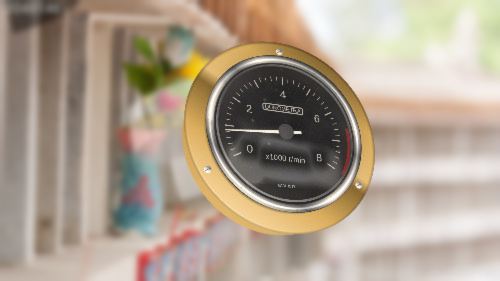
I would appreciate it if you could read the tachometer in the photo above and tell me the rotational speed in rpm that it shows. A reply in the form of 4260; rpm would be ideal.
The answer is 800; rpm
